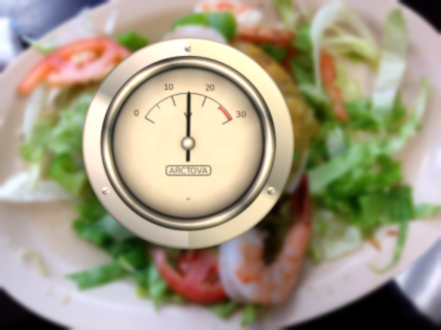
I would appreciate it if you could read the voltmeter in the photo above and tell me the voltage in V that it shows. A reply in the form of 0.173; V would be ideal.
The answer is 15; V
